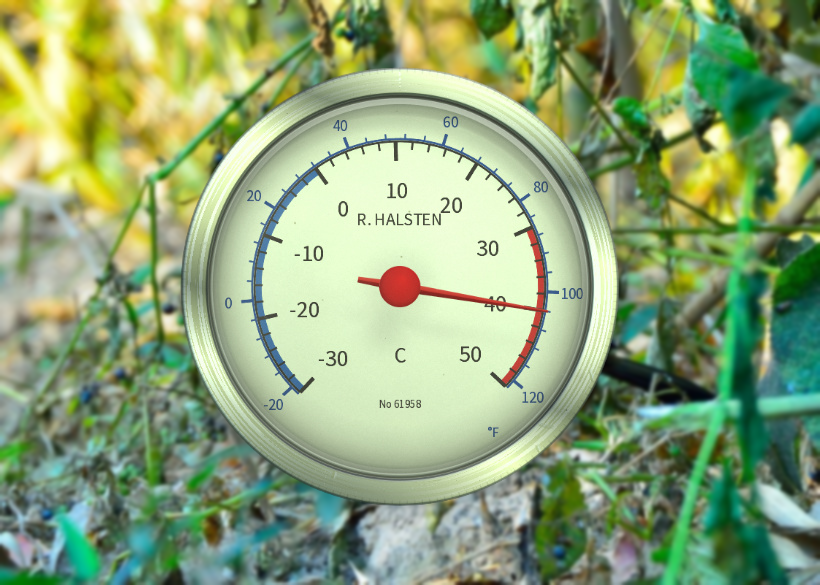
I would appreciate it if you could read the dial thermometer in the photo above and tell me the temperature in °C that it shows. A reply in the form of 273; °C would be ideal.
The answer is 40; °C
